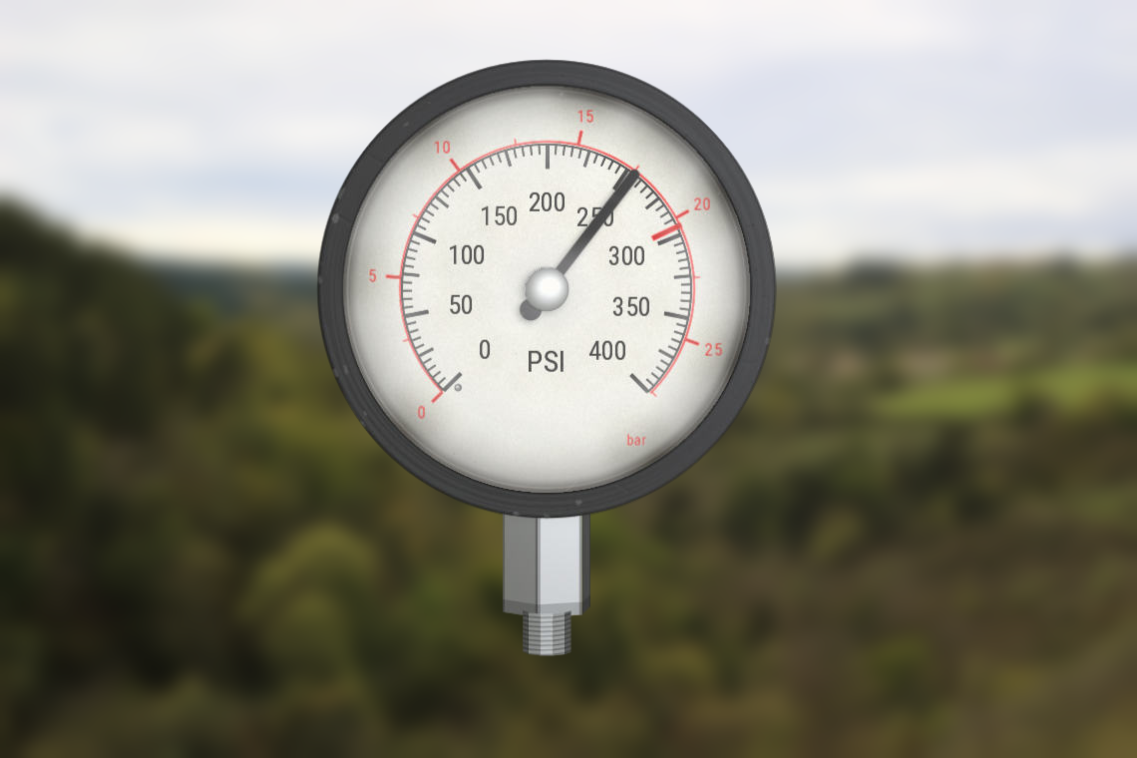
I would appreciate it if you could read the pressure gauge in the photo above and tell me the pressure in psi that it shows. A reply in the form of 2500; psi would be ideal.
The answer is 255; psi
